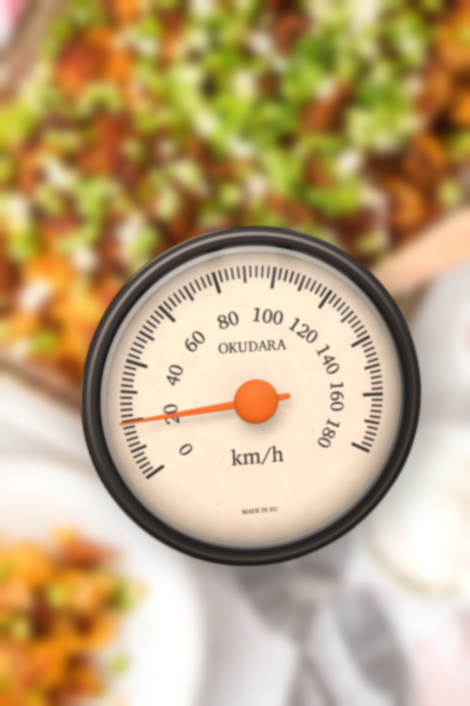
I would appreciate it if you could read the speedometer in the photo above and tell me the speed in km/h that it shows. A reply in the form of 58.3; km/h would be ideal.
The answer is 20; km/h
